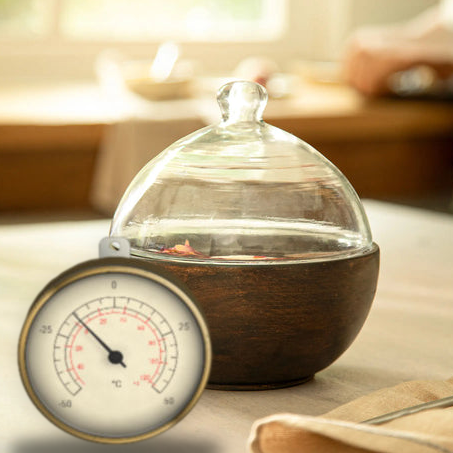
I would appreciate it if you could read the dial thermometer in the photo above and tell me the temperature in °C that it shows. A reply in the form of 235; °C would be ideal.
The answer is -15; °C
